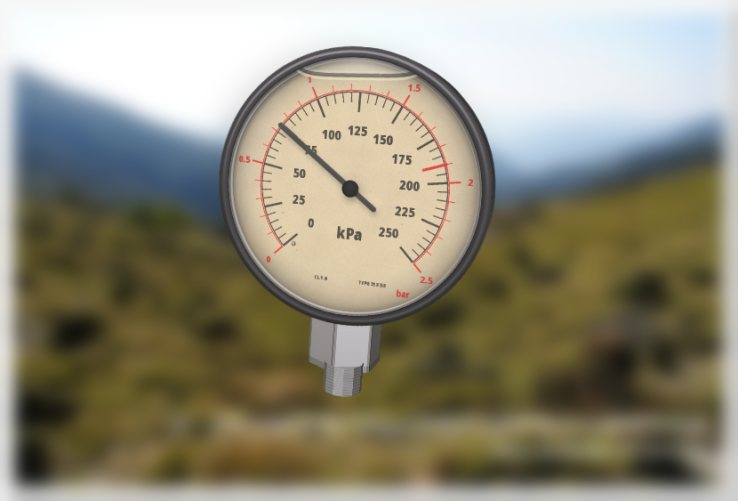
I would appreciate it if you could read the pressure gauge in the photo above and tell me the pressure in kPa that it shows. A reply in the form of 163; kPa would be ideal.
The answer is 75; kPa
